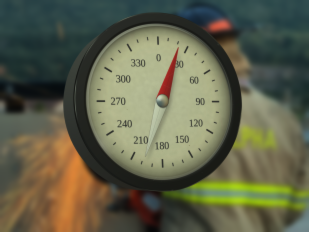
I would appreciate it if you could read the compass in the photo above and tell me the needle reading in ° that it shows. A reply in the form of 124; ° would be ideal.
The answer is 20; °
